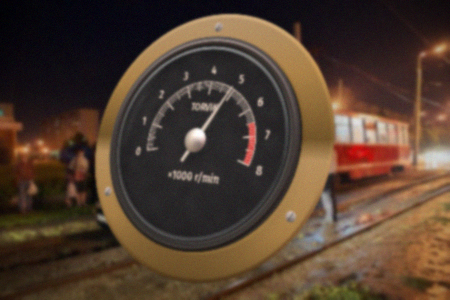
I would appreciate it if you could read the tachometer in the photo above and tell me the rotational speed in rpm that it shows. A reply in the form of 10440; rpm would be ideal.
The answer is 5000; rpm
